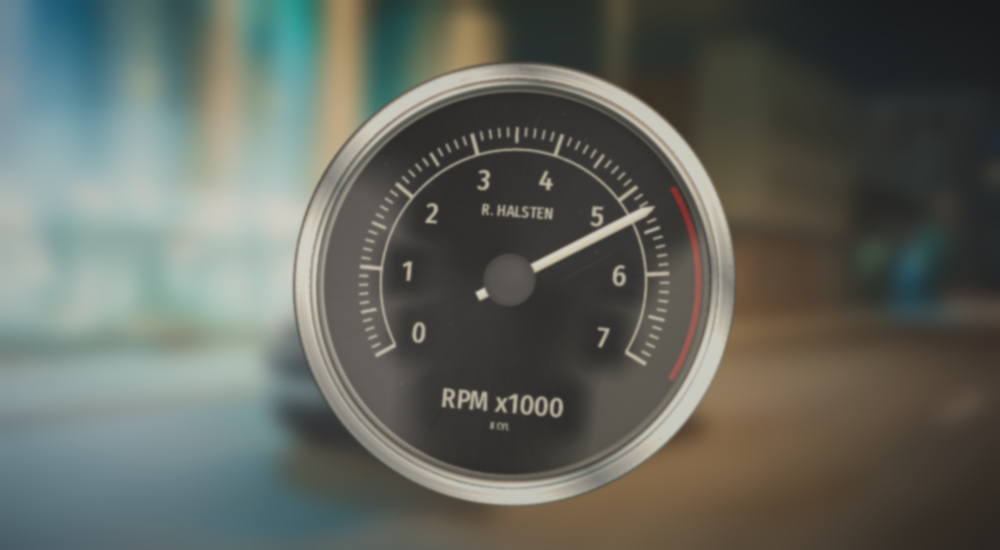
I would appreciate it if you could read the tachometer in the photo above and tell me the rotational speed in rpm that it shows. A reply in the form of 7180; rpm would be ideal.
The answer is 5300; rpm
